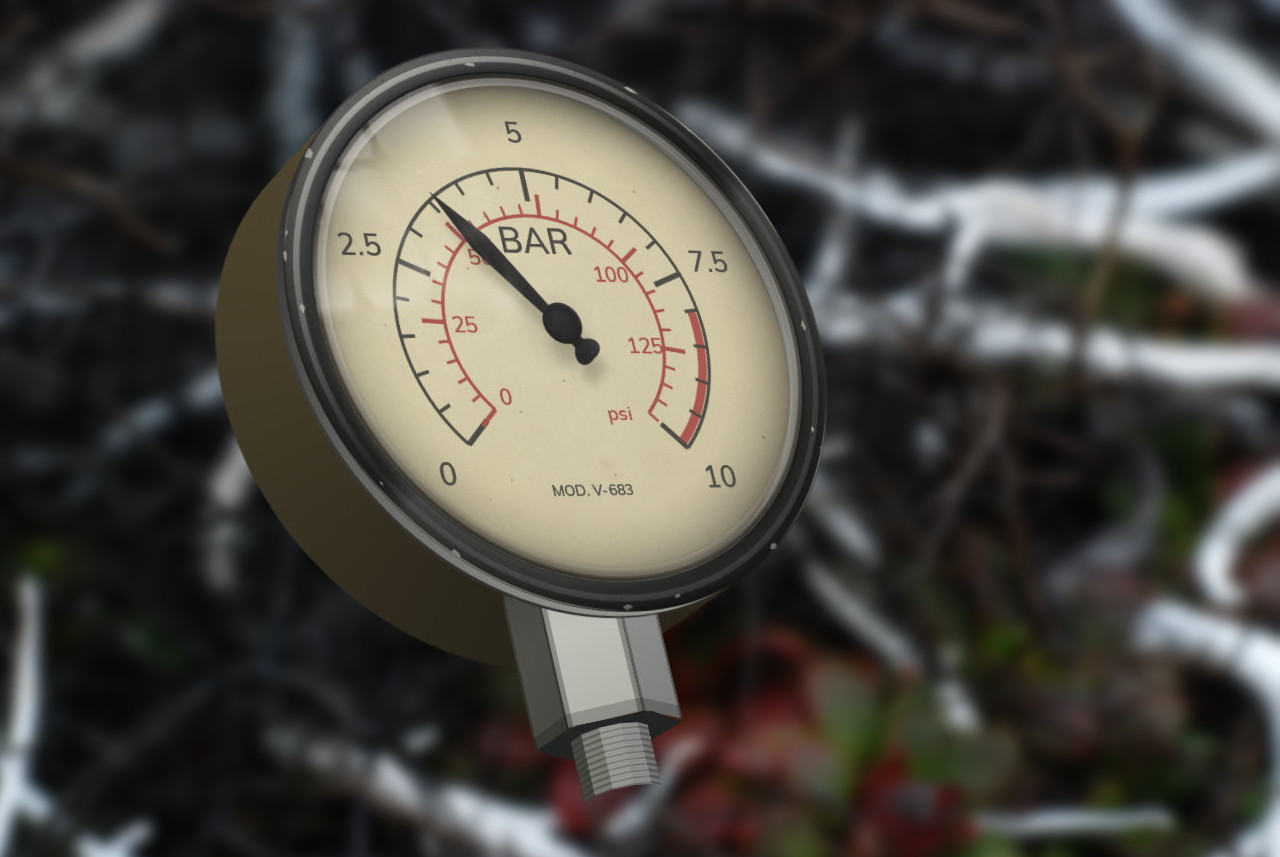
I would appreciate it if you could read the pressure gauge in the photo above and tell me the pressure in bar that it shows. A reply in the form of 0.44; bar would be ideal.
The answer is 3.5; bar
